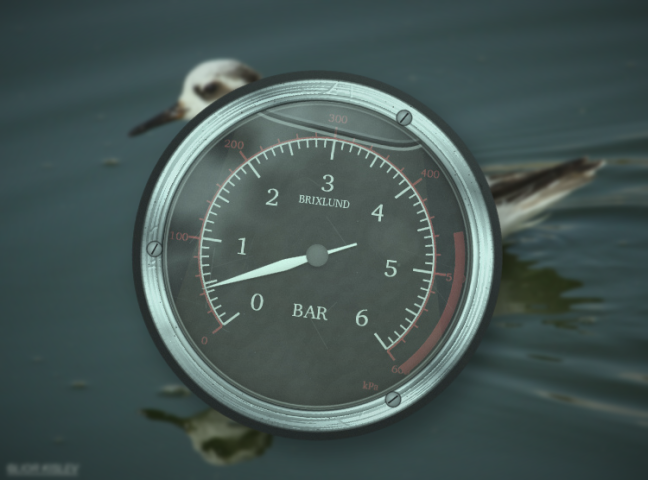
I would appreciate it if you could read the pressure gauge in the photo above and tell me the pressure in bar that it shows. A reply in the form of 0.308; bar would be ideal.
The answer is 0.45; bar
